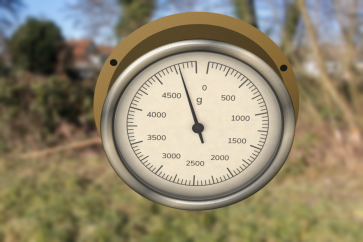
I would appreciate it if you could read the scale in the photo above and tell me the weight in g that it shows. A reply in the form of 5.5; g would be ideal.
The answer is 4800; g
